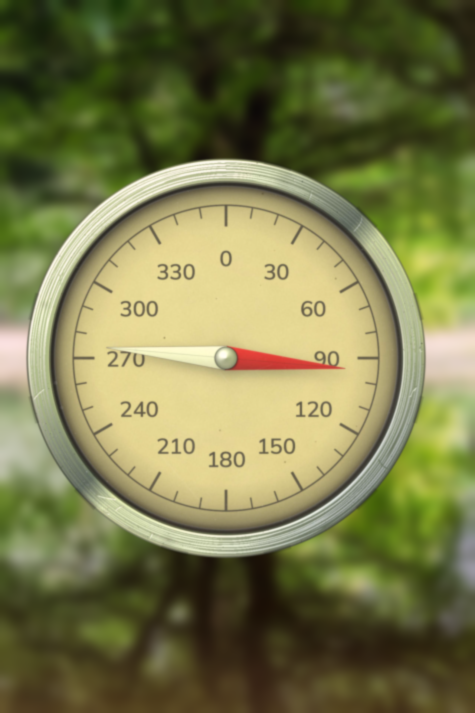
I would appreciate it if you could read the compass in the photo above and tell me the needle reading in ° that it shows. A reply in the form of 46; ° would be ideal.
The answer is 95; °
